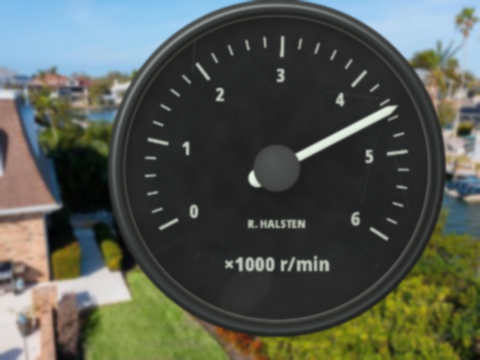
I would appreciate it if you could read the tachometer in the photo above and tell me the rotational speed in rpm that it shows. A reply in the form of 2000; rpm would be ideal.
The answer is 4500; rpm
